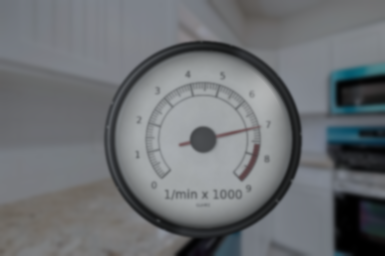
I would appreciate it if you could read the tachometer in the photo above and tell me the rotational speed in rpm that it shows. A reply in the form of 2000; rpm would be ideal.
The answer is 7000; rpm
